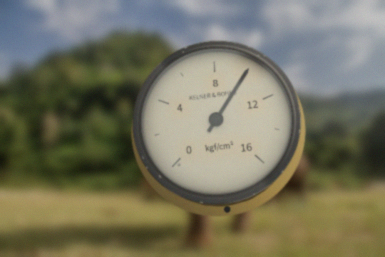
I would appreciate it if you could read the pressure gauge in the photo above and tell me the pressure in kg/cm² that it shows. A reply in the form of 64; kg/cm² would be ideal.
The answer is 10; kg/cm²
